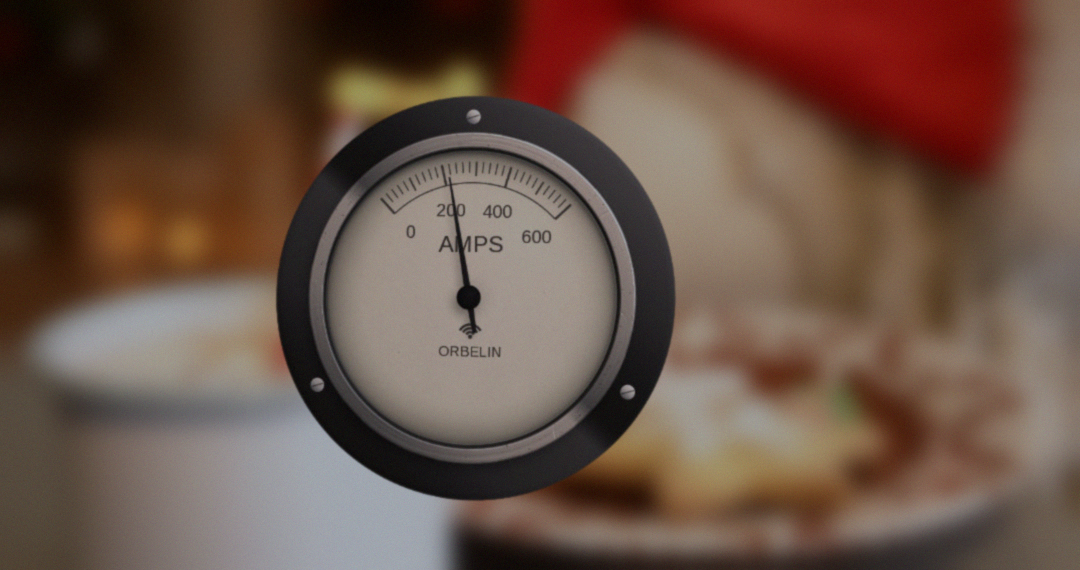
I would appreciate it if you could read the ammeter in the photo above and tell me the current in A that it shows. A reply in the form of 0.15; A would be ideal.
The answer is 220; A
